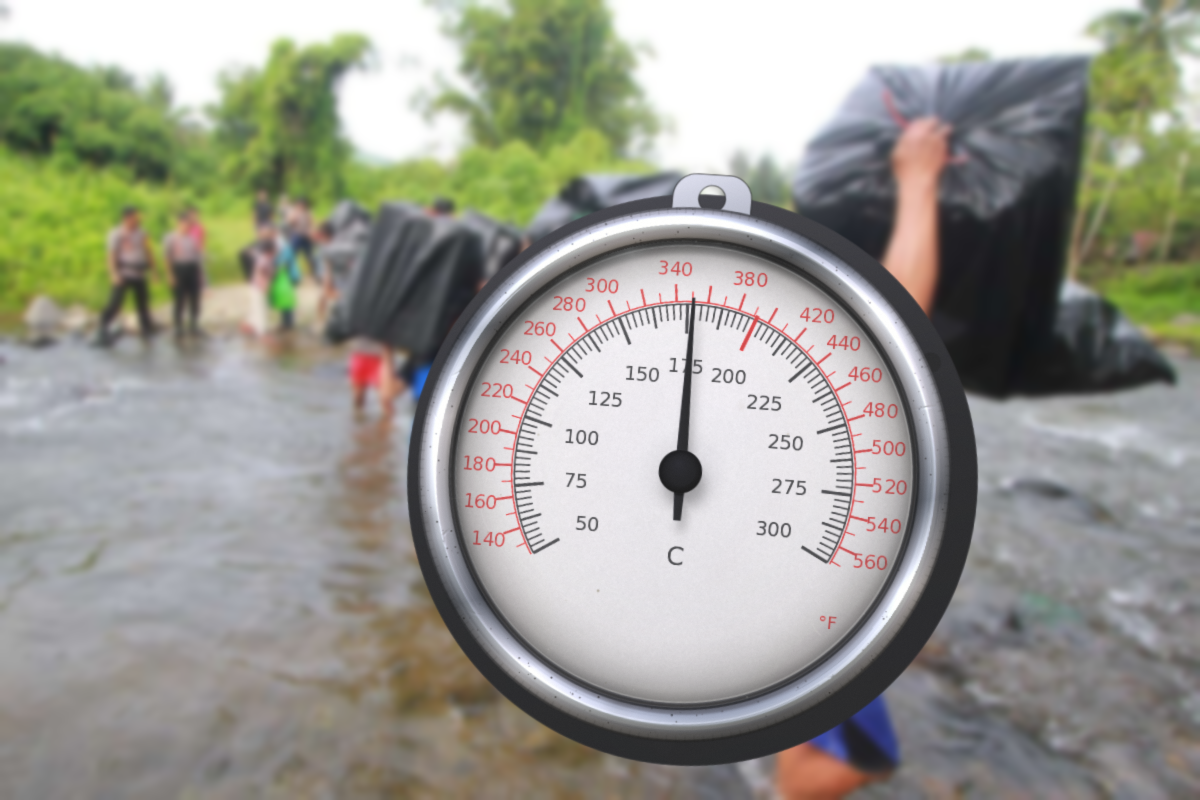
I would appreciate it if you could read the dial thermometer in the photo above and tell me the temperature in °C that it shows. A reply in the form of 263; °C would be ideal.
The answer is 177.5; °C
